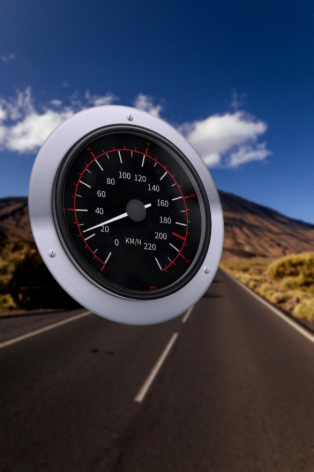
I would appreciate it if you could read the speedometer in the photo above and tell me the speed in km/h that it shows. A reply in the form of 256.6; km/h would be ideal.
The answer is 25; km/h
